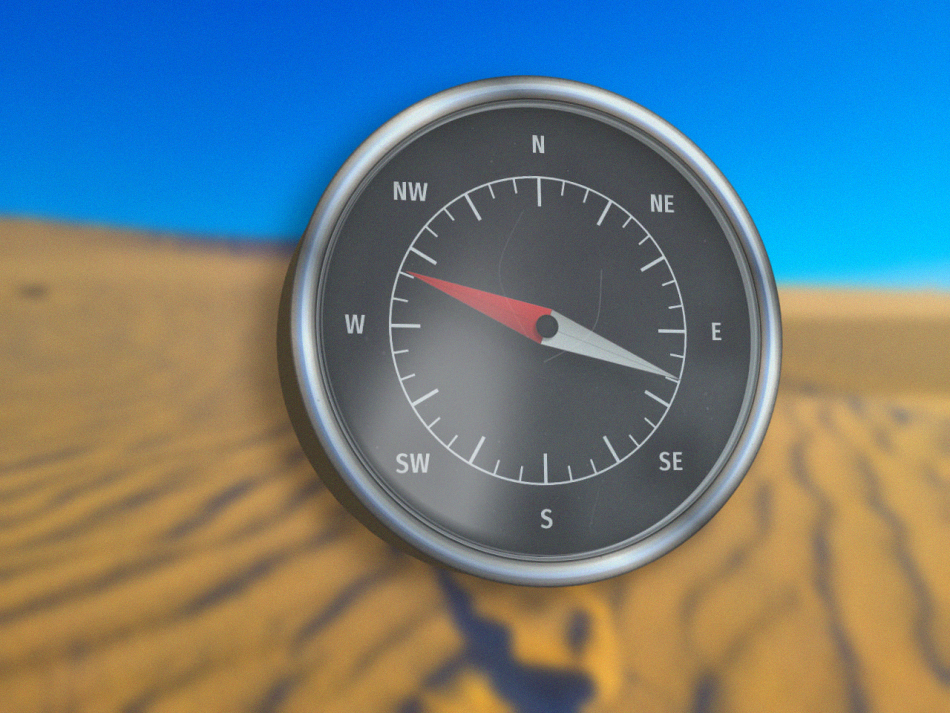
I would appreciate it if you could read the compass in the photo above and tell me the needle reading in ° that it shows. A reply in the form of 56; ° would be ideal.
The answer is 290; °
